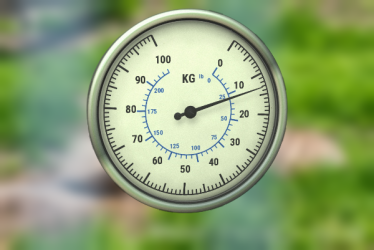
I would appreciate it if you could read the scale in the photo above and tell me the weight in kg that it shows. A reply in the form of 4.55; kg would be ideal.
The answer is 13; kg
